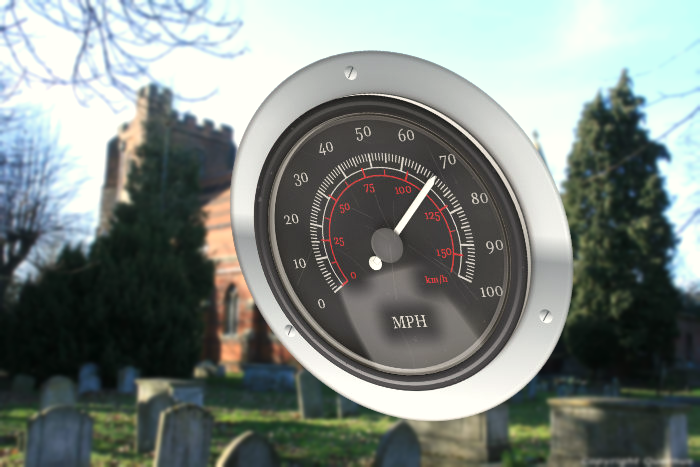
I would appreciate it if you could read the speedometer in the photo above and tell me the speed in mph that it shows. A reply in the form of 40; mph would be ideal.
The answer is 70; mph
